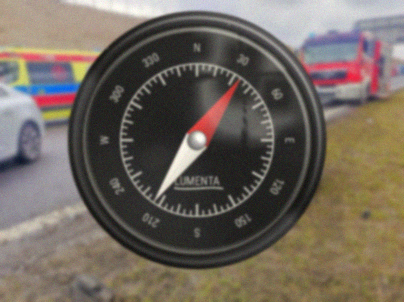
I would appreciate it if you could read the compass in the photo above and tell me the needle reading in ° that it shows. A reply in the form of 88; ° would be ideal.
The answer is 35; °
